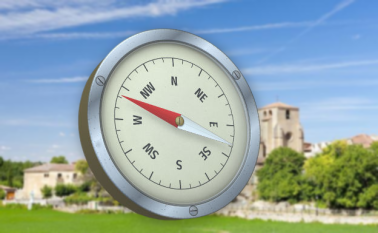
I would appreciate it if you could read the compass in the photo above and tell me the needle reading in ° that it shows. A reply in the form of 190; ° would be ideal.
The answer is 290; °
